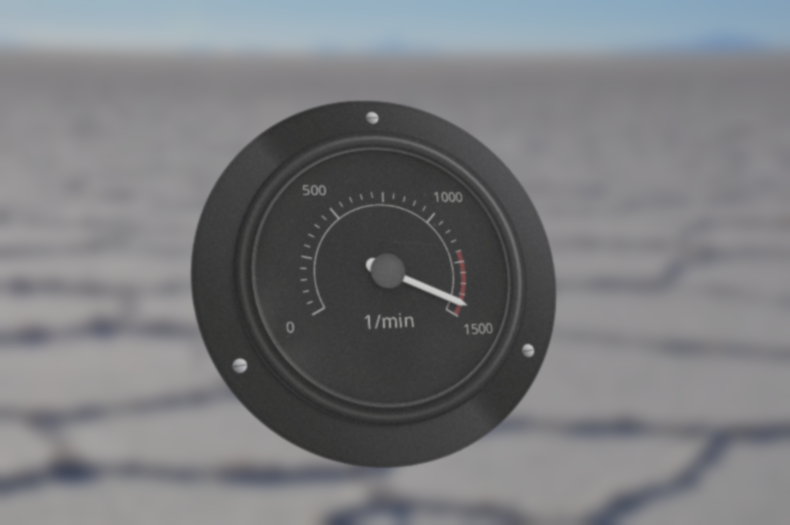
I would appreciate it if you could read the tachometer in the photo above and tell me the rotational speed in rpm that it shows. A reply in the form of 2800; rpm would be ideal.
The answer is 1450; rpm
